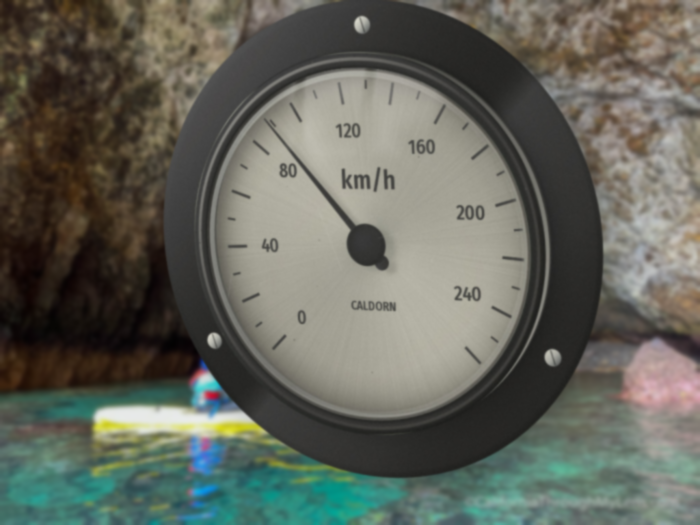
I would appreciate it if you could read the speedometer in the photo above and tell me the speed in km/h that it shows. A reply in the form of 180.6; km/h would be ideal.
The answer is 90; km/h
